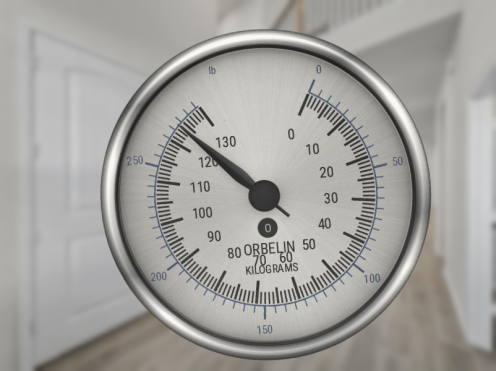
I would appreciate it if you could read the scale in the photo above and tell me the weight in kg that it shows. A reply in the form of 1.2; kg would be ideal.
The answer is 124; kg
